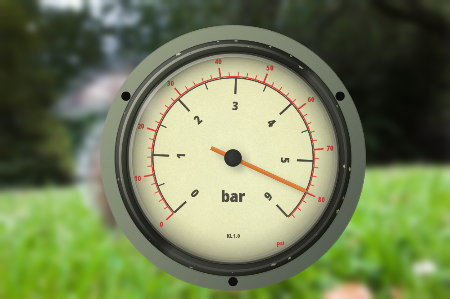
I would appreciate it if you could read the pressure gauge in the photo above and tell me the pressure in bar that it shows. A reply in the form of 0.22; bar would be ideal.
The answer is 5.5; bar
